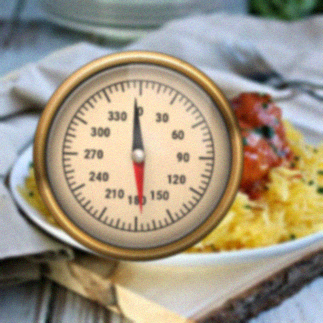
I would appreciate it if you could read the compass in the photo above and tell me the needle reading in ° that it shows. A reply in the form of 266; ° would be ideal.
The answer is 175; °
